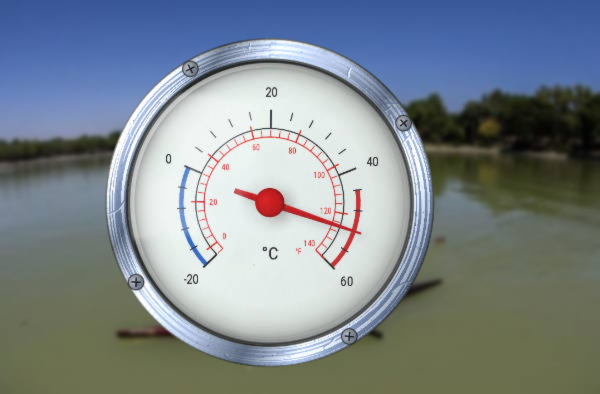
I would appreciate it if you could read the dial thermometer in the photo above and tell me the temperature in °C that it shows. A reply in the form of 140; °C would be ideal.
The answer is 52; °C
